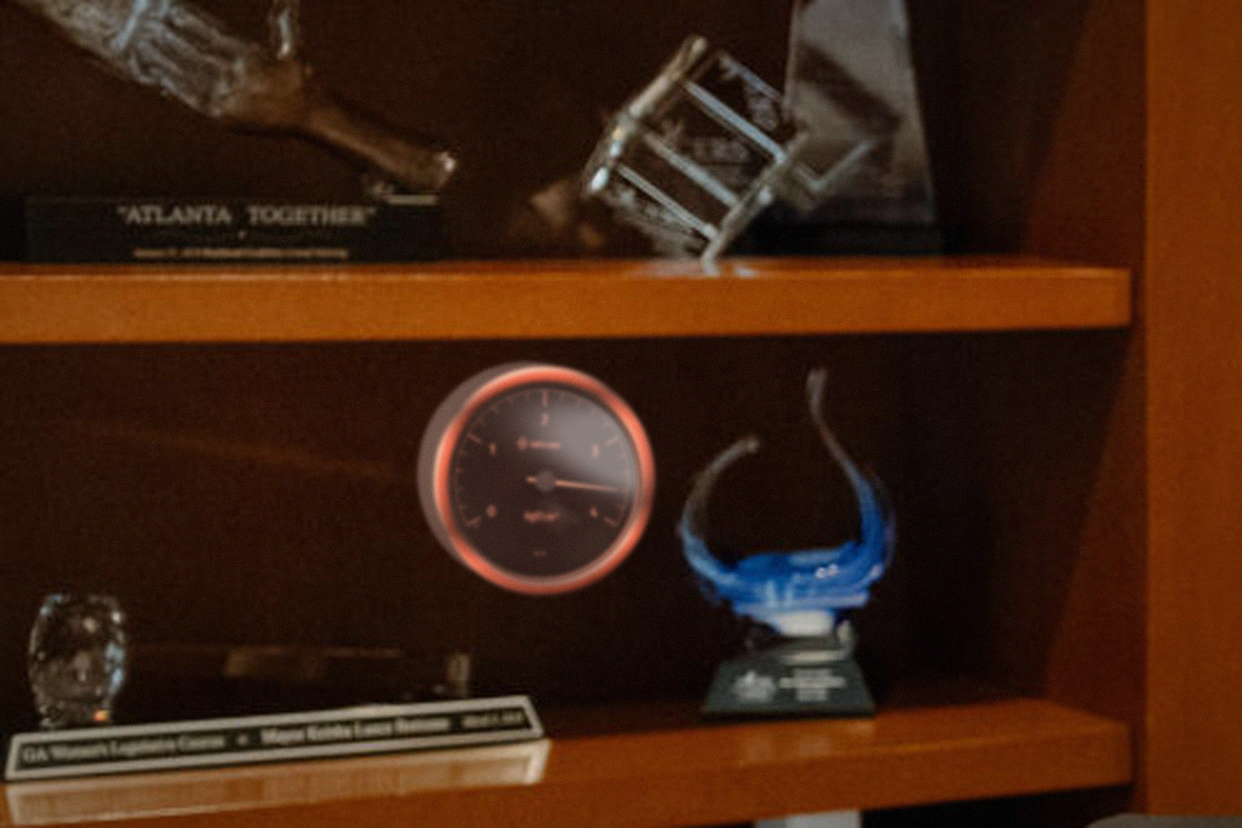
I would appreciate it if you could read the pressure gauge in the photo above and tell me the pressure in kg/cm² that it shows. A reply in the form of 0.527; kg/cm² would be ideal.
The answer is 3.6; kg/cm²
